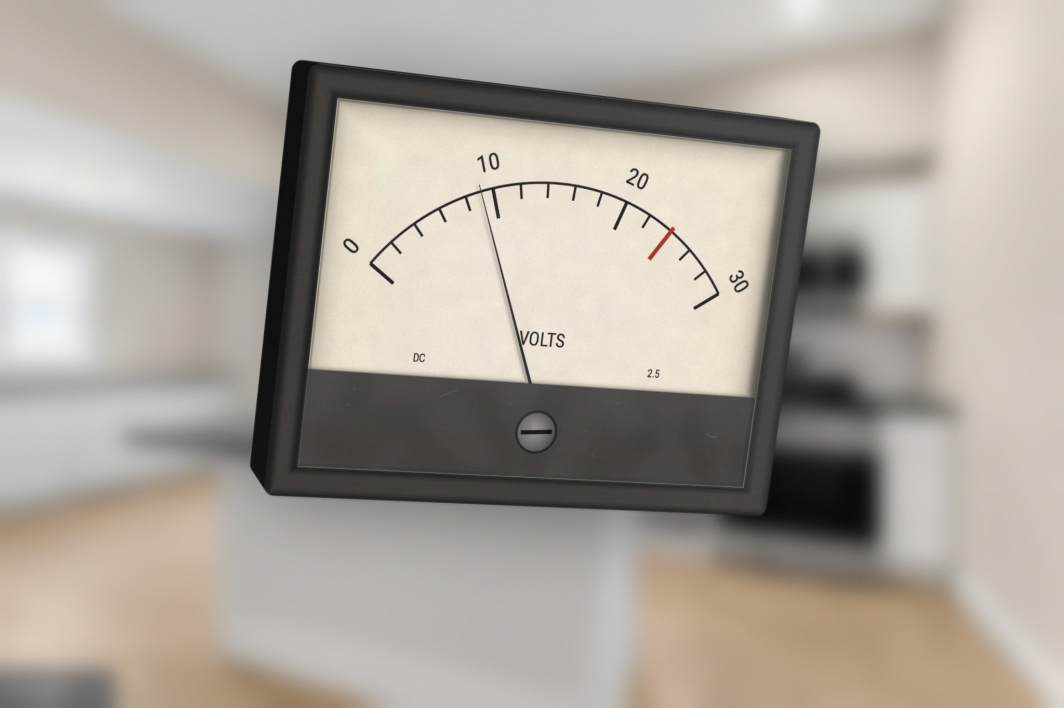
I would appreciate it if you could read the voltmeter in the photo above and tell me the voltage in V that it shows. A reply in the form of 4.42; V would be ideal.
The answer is 9; V
